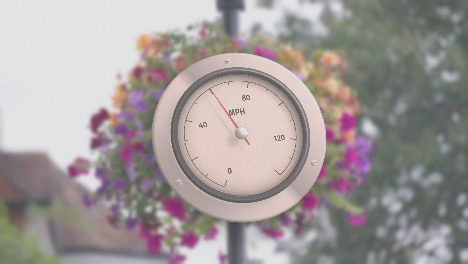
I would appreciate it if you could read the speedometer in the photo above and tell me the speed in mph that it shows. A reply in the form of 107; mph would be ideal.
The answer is 60; mph
